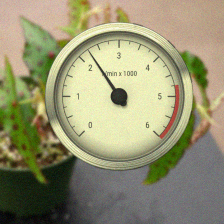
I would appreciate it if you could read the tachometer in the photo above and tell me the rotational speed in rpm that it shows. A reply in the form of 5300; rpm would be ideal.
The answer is 2250; rpm
